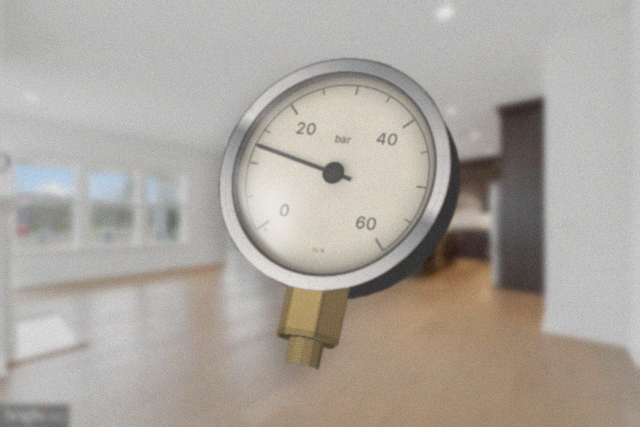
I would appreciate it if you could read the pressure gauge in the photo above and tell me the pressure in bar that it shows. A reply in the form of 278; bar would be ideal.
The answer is 12.5; bar
